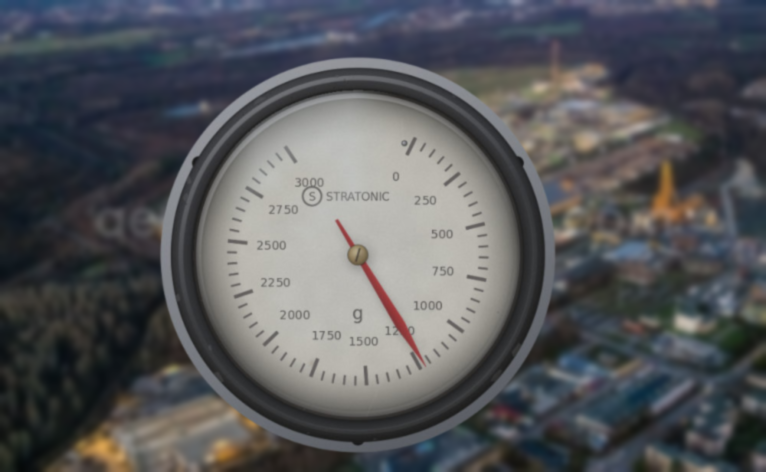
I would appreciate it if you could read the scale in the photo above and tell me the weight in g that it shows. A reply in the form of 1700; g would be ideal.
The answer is 1225; g
